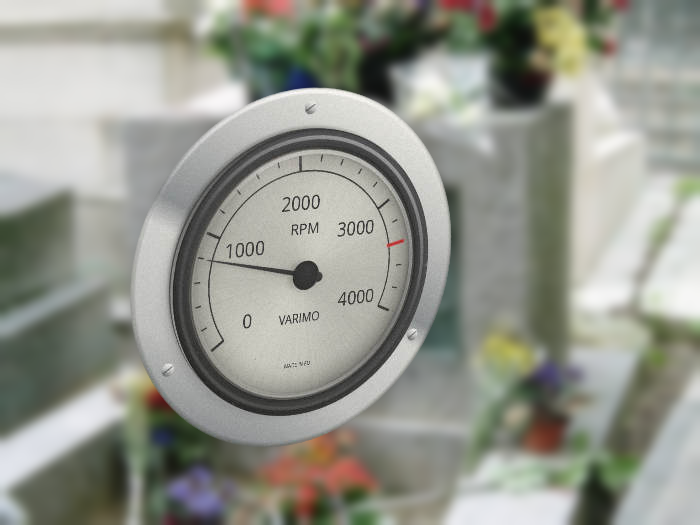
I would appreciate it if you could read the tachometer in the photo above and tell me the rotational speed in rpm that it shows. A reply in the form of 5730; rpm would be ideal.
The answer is 800; rpm
